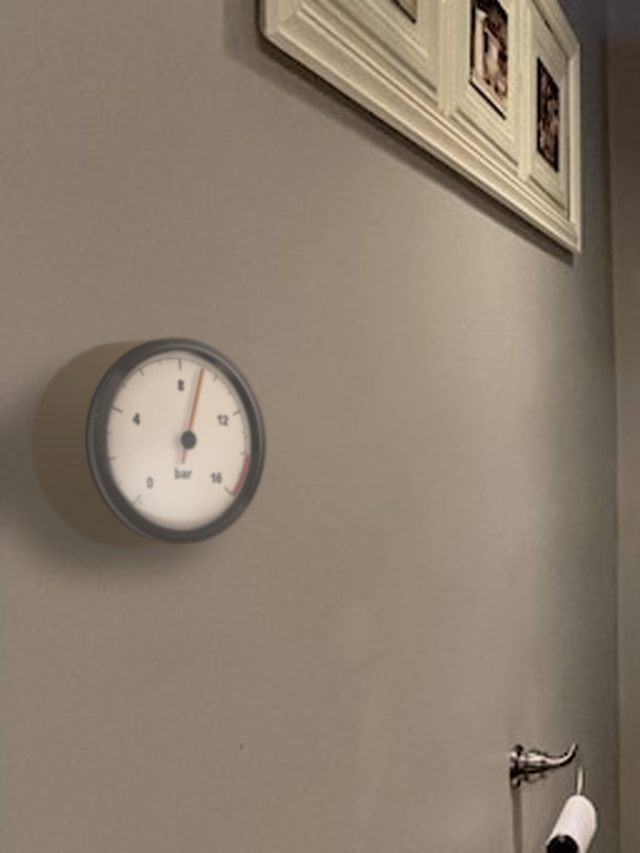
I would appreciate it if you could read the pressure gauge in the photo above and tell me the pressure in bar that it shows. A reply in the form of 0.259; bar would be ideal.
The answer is 9; bar
